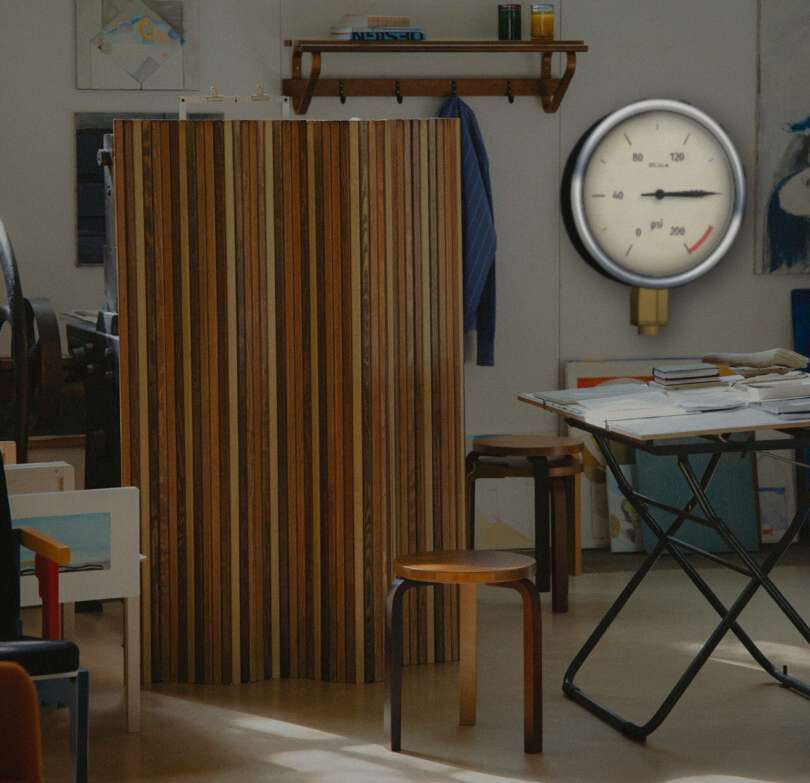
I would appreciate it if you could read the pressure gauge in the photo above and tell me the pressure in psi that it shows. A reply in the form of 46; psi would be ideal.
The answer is 160; psi
